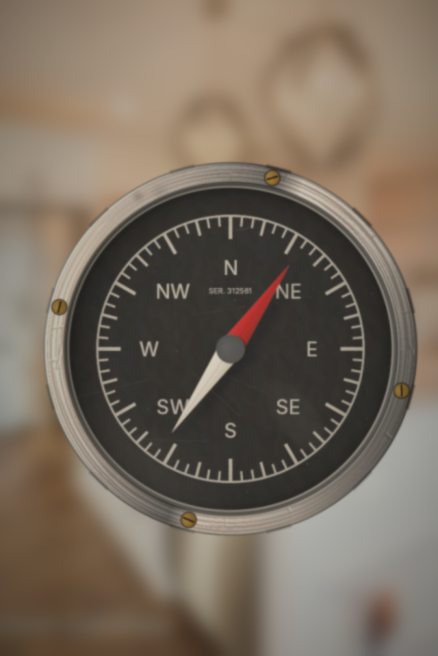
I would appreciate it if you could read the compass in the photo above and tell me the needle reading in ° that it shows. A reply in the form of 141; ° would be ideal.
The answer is 35; °
